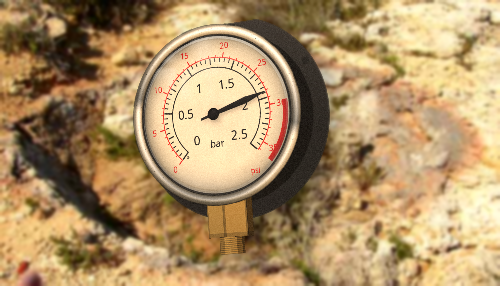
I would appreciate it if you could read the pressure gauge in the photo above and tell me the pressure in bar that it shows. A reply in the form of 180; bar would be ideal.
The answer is 1.95; bar
